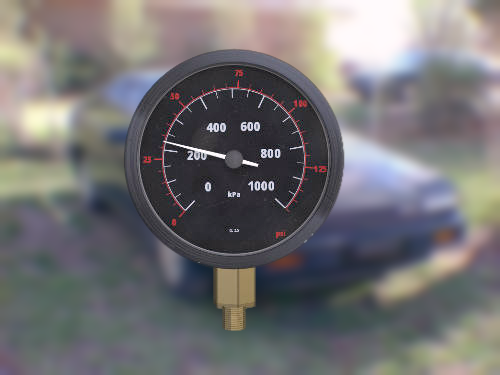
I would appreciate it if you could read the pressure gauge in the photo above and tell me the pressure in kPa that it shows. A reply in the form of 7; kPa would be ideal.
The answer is 225; kPa
